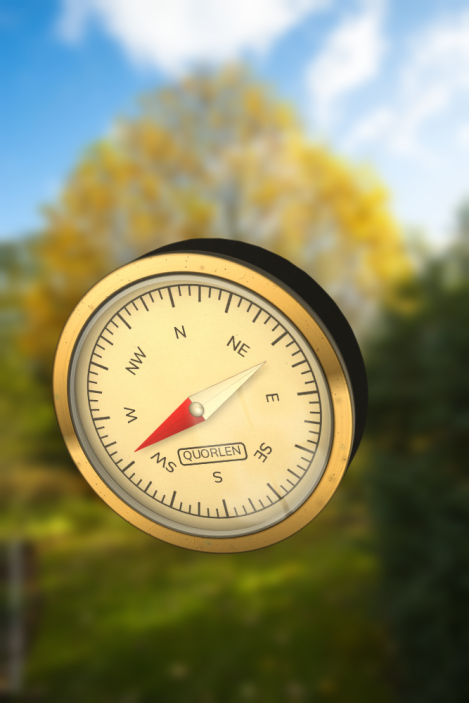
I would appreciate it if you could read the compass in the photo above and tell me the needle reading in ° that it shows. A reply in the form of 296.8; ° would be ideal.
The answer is 245; °
